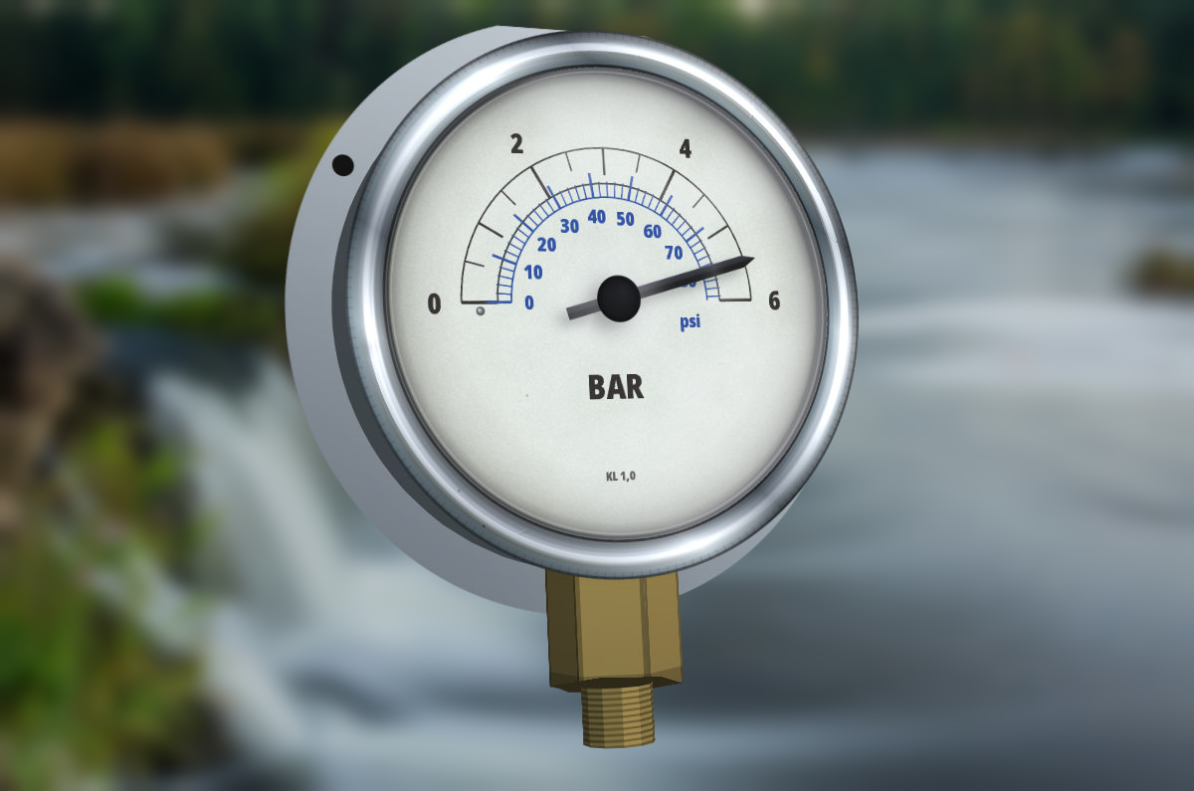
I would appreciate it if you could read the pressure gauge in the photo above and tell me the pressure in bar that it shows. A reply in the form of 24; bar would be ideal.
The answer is 5.5; bar
